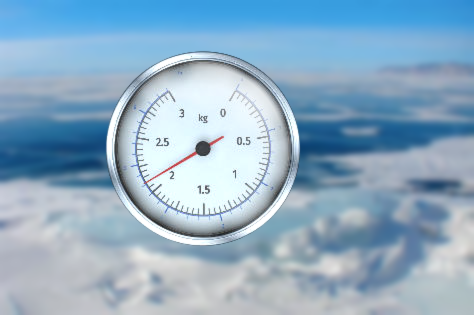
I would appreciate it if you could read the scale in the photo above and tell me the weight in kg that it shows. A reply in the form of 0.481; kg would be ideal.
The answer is 2.1; kg
